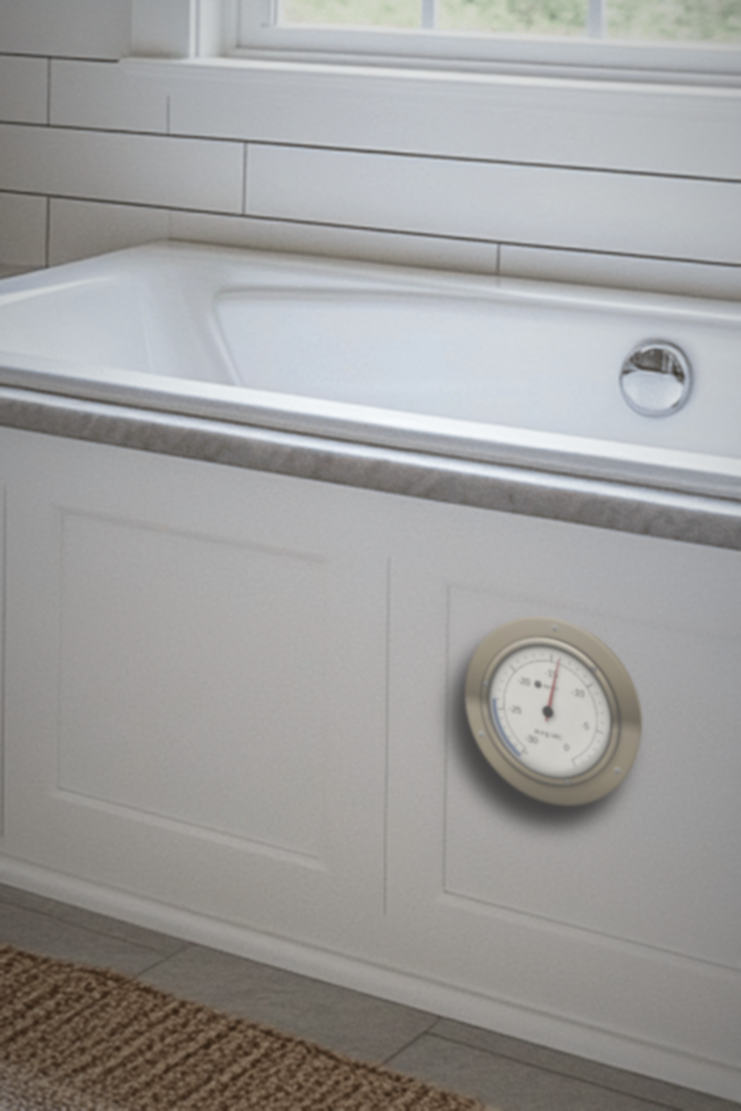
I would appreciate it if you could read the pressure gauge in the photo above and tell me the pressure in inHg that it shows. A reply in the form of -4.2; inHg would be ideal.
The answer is -14; inHg
